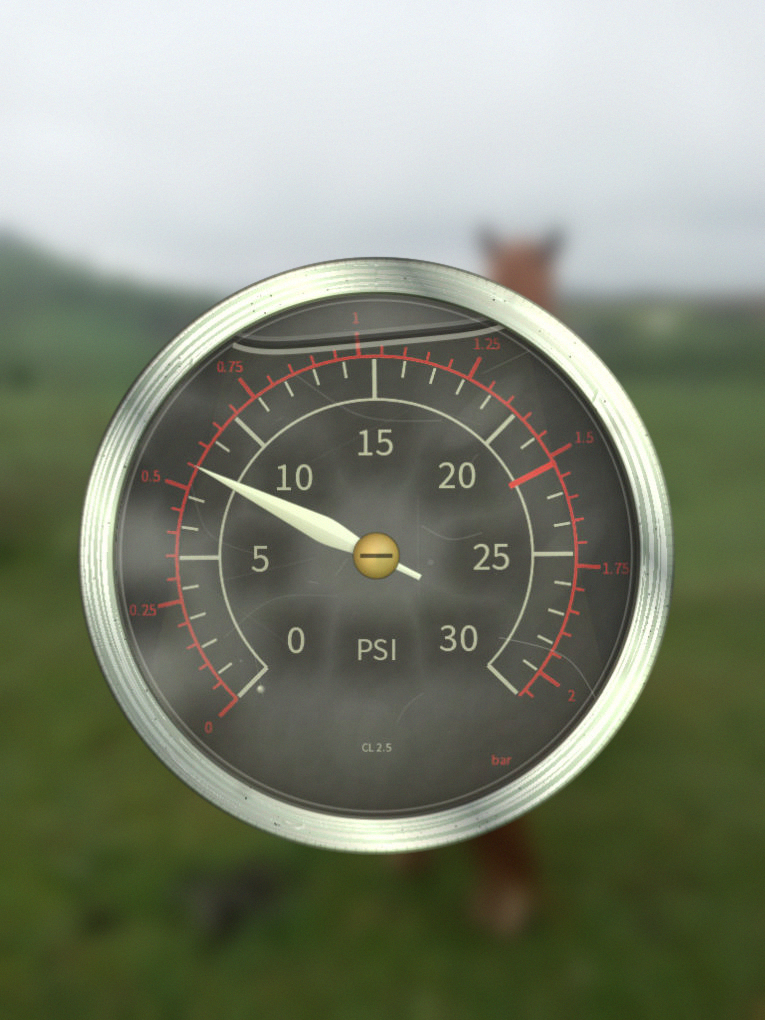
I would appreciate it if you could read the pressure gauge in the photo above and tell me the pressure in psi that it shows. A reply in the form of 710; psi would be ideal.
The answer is 8; psi
